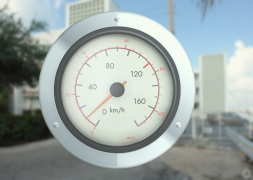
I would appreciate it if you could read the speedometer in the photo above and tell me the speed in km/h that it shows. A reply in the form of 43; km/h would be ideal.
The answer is 10; km/h
